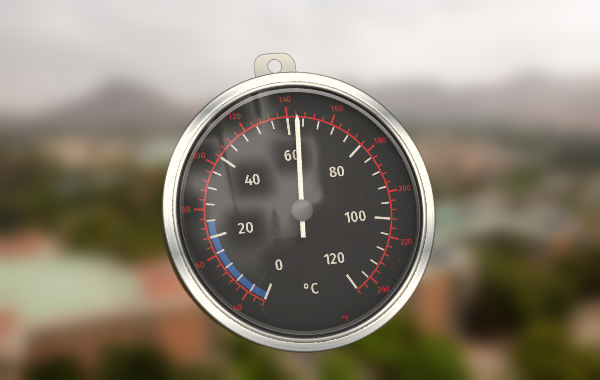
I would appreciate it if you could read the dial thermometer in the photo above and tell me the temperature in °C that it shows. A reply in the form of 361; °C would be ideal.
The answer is 62; °C
